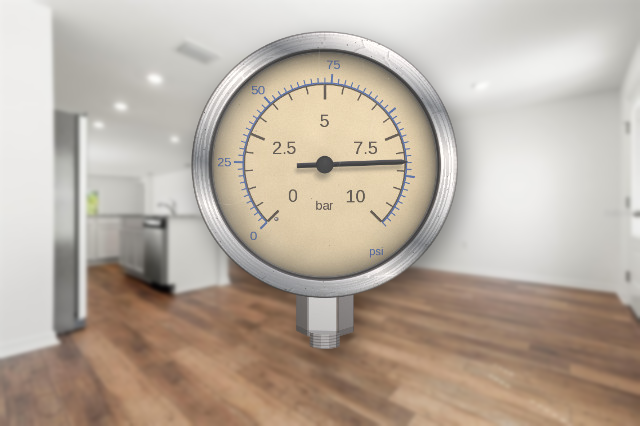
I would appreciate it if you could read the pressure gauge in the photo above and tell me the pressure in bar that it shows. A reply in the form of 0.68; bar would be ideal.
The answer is 8.25; bar
